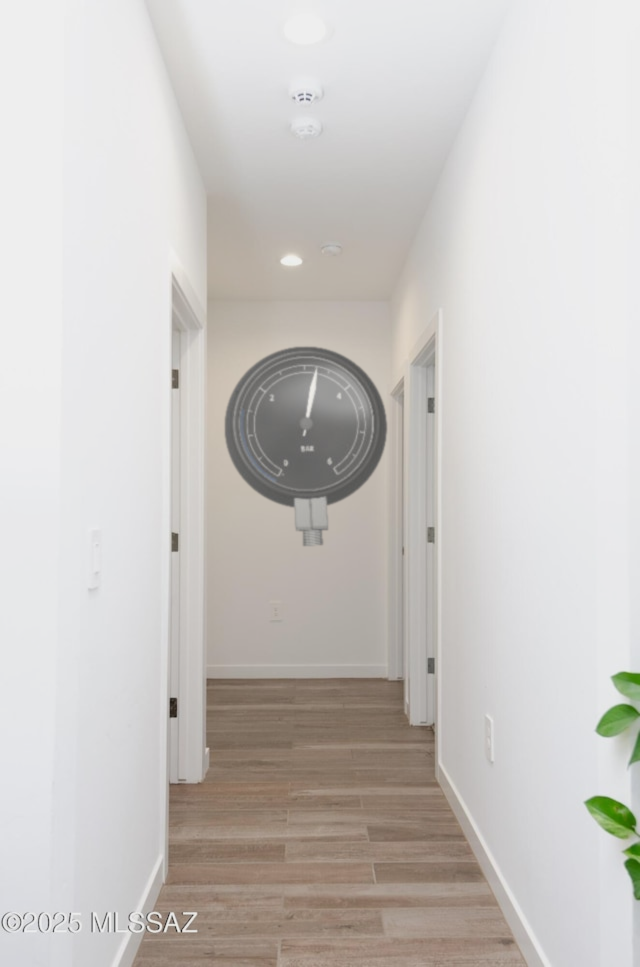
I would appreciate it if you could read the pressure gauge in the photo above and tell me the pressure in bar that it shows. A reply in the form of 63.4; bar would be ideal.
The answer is 3.25; bar
